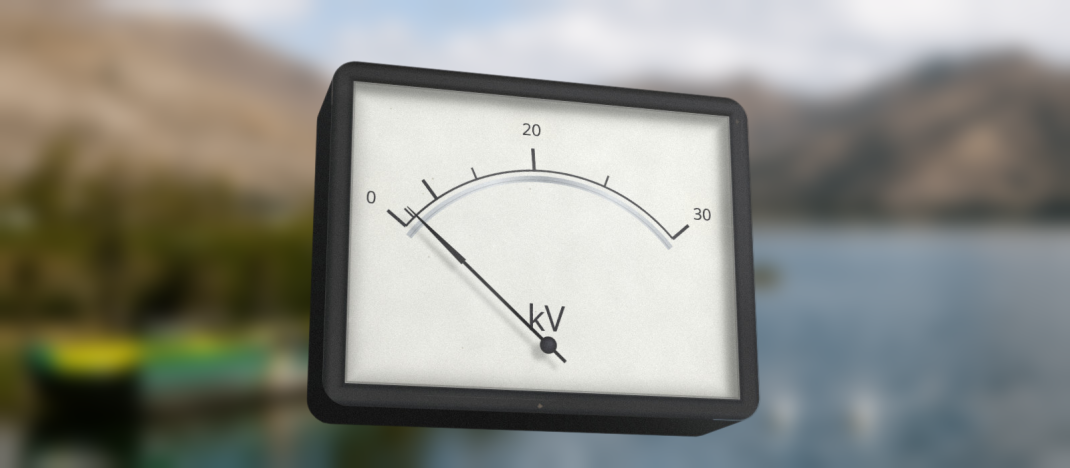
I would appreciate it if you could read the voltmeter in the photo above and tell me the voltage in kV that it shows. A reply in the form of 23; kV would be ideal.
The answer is 5; kV
